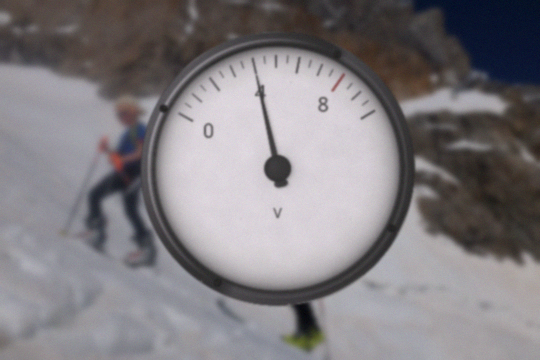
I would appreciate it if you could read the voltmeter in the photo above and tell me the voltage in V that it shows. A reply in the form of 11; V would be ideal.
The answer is 4; V
